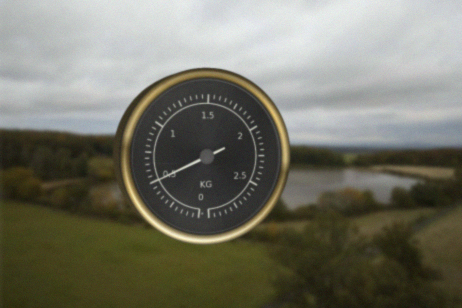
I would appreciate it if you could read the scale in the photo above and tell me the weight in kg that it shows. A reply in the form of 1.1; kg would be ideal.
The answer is 0.5; kg
